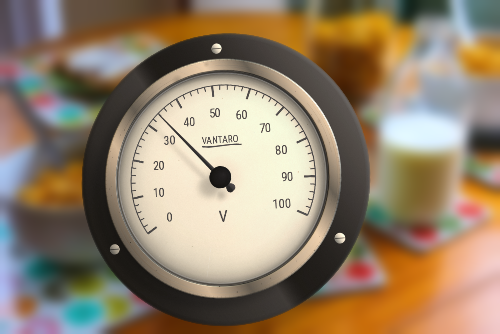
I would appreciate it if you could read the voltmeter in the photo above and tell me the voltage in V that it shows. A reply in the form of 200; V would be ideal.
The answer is 34; V
